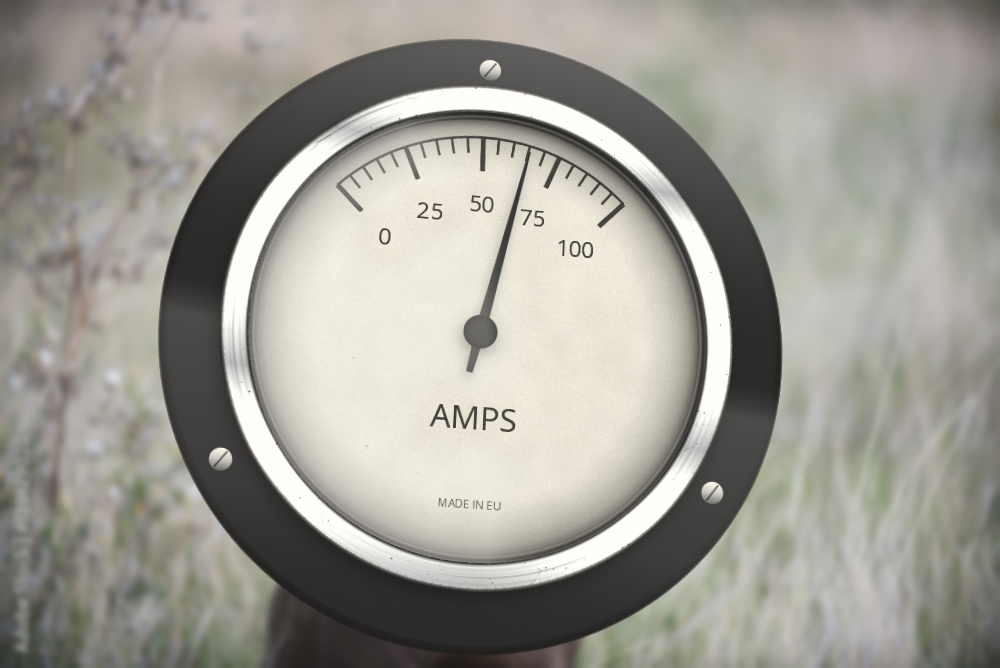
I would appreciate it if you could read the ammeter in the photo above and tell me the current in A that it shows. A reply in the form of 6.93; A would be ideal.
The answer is 65; A
